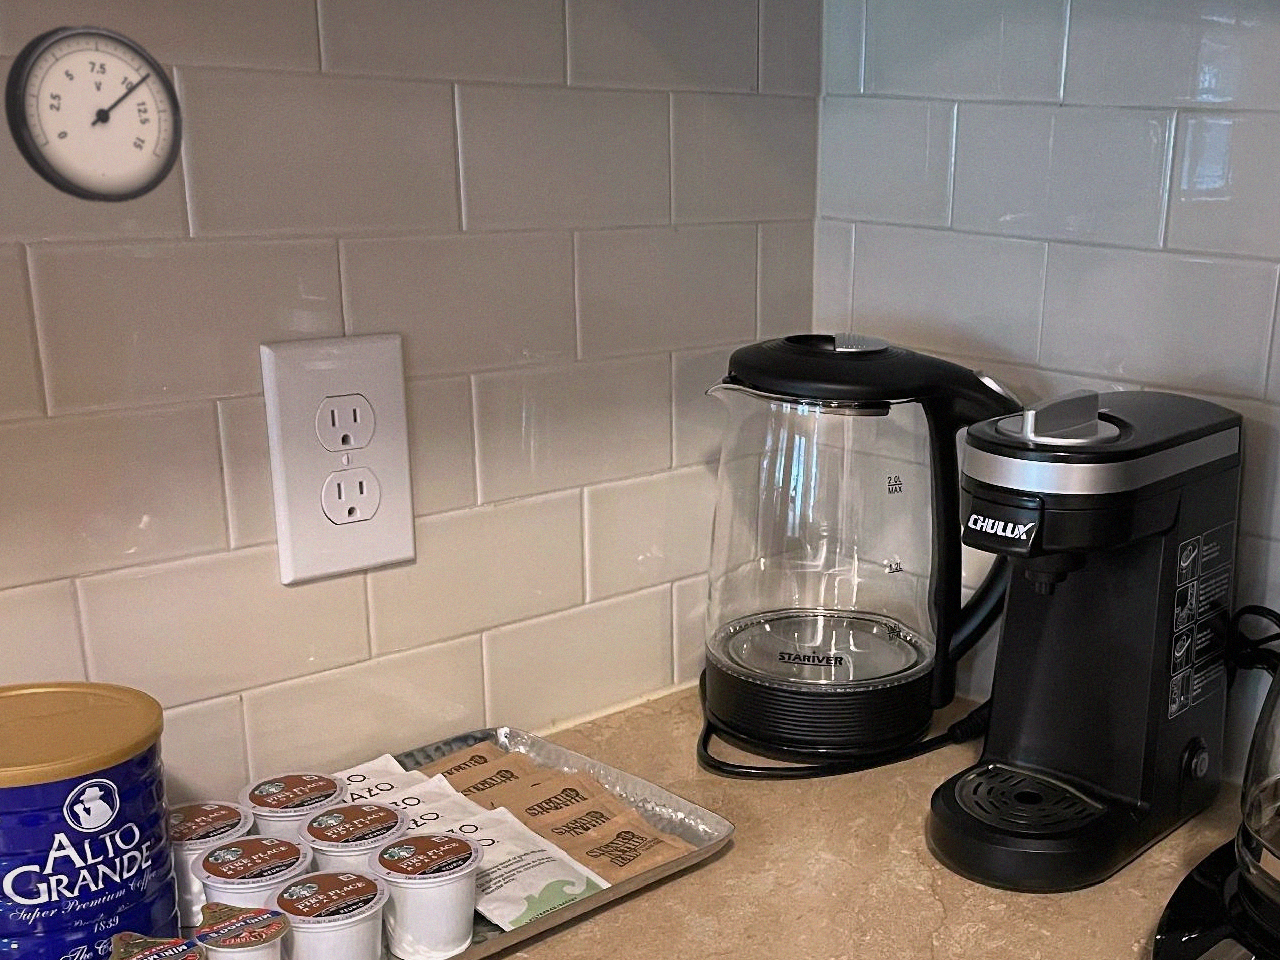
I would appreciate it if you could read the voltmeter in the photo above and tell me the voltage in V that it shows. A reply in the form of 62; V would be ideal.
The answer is 10.5; V
